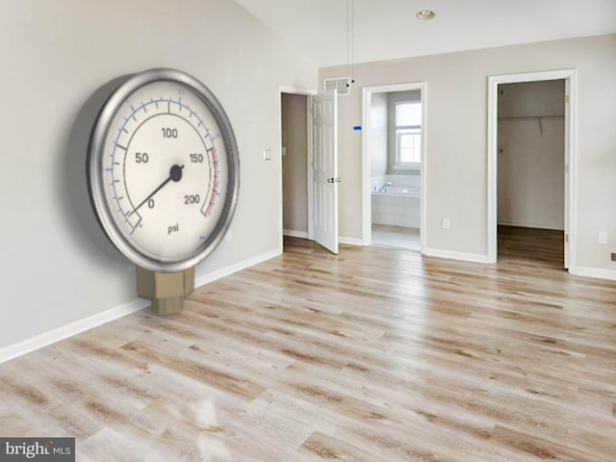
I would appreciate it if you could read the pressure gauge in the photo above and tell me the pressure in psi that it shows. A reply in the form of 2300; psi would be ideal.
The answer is 10; psi
